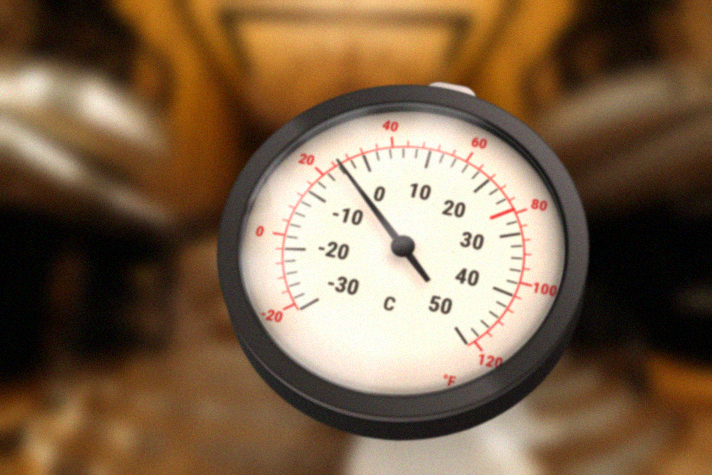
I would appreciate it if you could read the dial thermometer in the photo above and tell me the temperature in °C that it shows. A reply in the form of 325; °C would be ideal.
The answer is -4; °C
